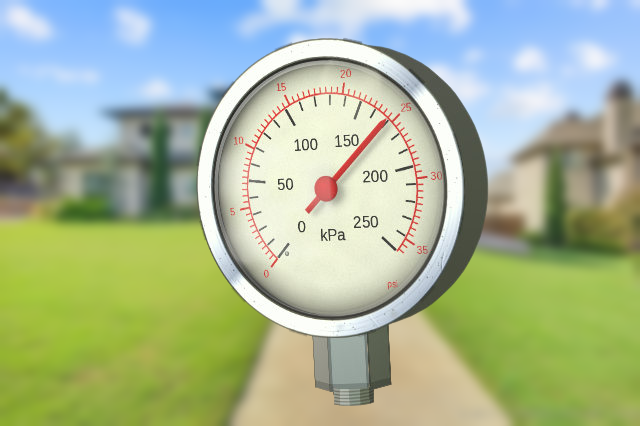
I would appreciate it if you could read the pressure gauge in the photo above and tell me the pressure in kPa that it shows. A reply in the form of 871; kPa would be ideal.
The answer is 170; kPa
